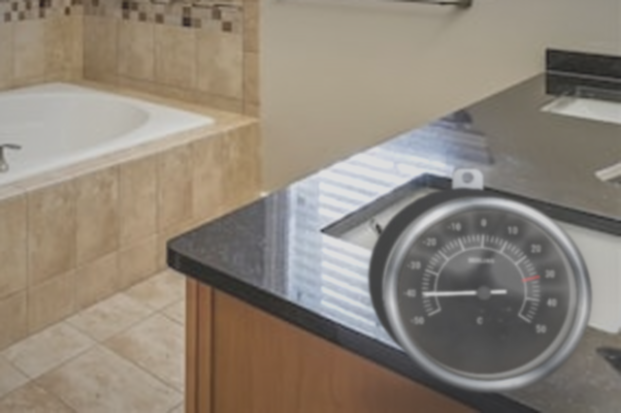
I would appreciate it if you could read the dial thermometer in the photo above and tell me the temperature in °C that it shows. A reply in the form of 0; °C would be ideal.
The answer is -40; °C
